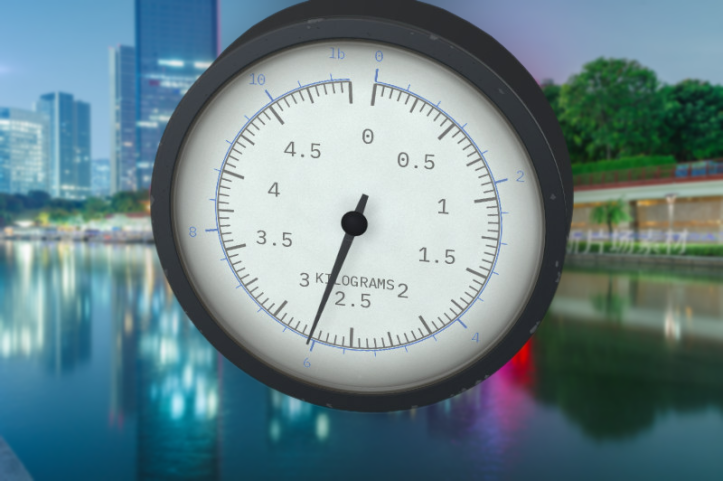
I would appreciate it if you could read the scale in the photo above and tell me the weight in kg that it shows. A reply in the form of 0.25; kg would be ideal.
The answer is 2.75; kg
